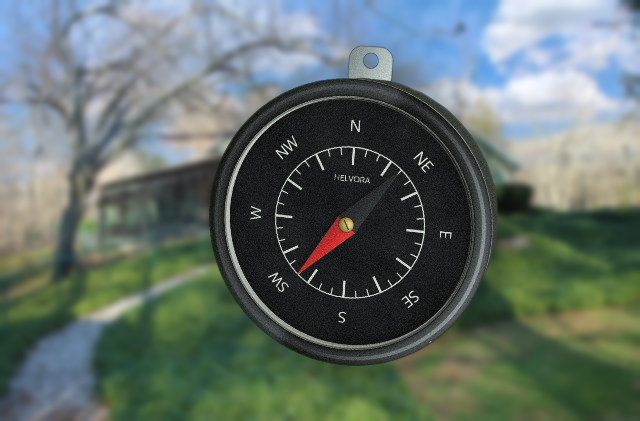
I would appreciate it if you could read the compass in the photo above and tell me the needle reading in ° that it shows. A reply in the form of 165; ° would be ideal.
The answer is 220; °
